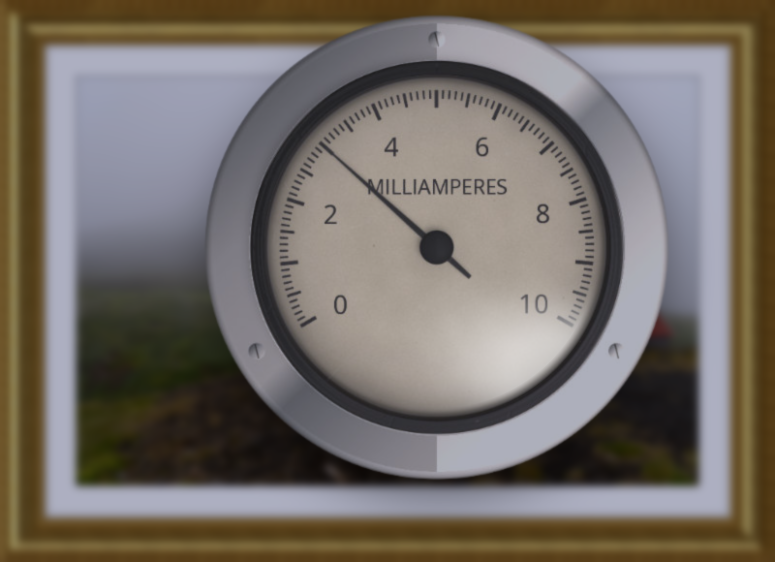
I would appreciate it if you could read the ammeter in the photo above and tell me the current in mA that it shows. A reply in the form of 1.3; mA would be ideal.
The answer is 3; mA
